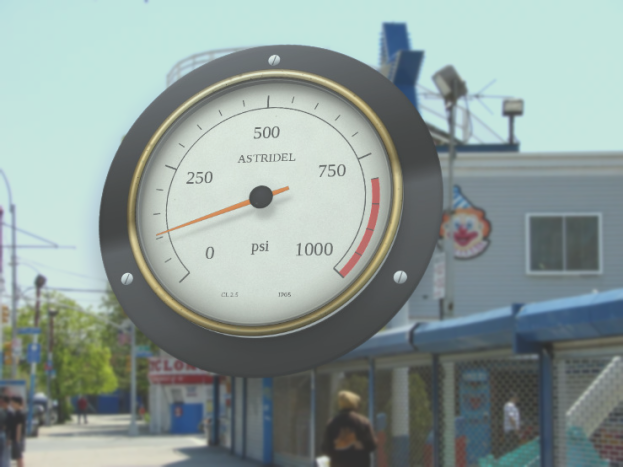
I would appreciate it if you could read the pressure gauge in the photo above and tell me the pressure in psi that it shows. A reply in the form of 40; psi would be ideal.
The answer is 100; psi
